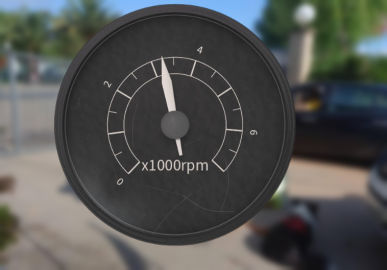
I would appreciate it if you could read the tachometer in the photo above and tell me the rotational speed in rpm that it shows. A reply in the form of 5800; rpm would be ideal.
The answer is 3250; rpm
